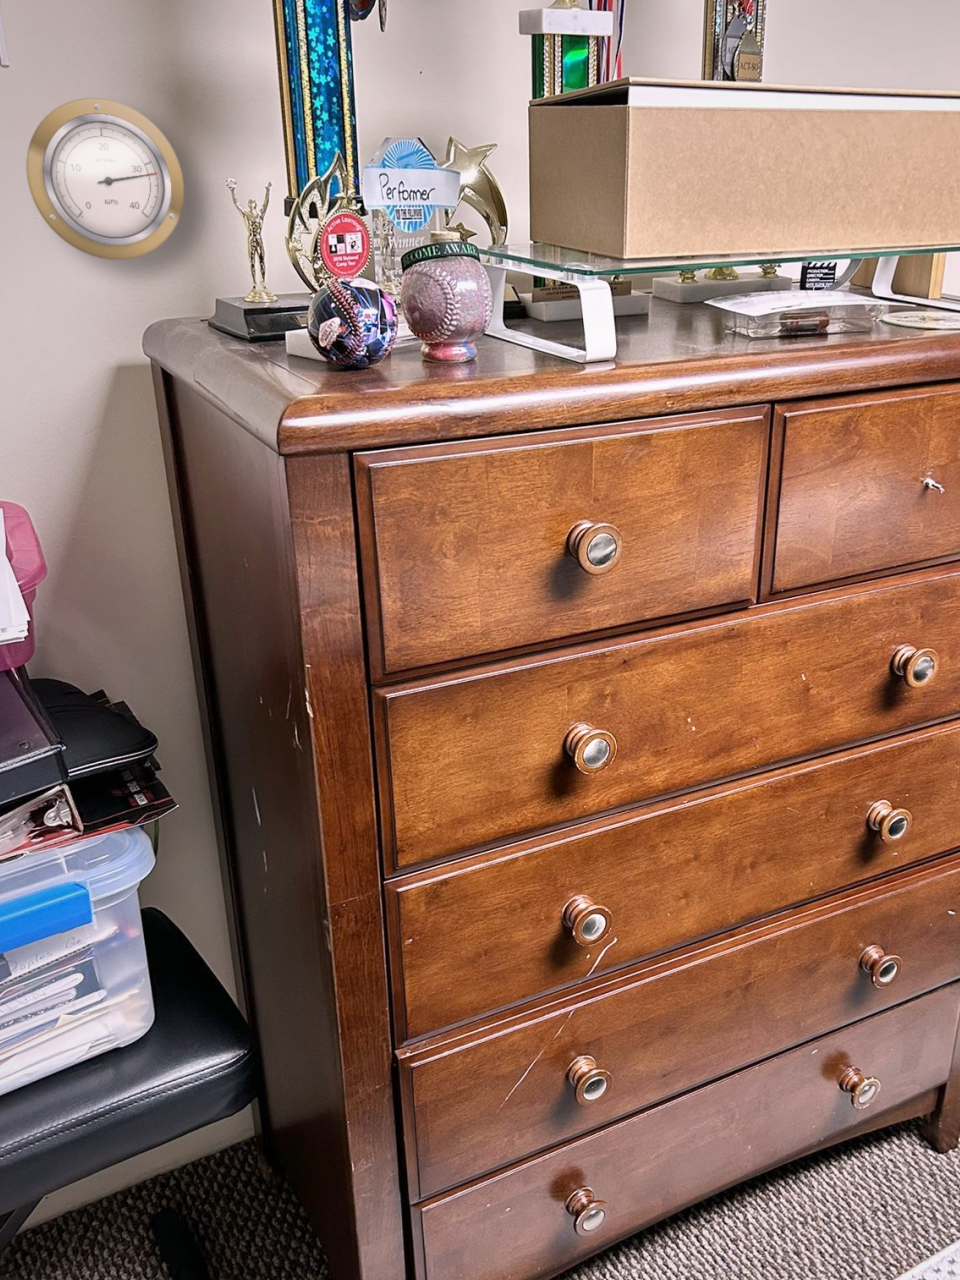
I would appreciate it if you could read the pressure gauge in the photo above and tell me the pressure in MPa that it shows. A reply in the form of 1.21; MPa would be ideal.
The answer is 32; MPa
